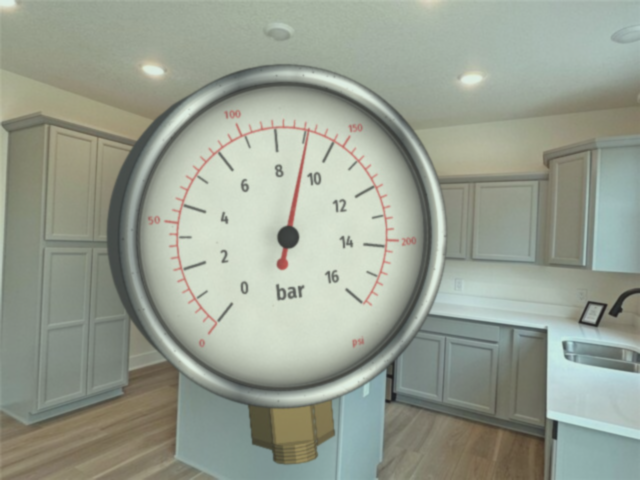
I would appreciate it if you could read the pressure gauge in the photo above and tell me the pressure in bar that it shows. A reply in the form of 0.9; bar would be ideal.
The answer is 9; bar
